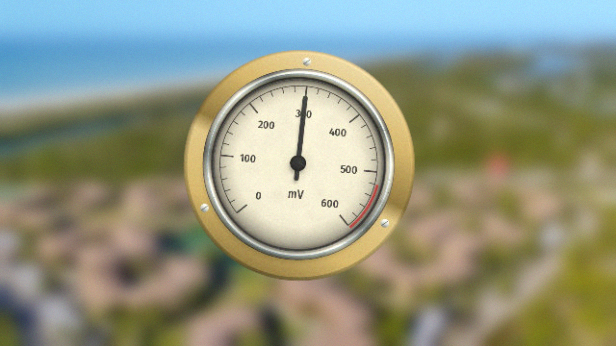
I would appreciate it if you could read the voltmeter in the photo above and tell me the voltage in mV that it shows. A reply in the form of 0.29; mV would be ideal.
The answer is 300; mV
